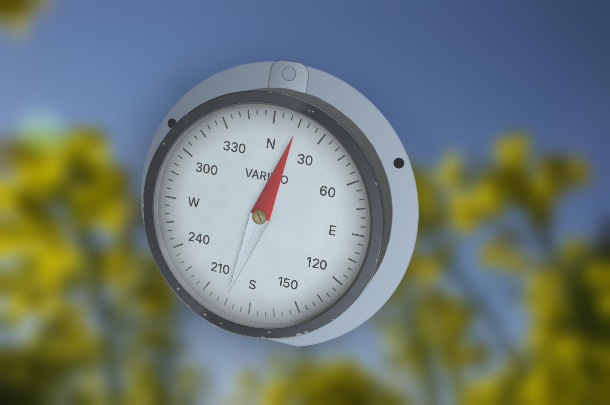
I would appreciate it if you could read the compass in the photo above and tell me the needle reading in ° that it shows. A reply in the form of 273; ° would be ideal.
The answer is 15; °
